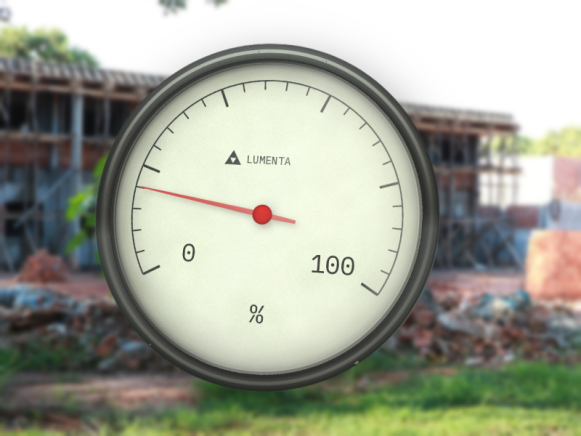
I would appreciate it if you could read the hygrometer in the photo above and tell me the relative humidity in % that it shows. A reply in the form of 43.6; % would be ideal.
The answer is 16; %
